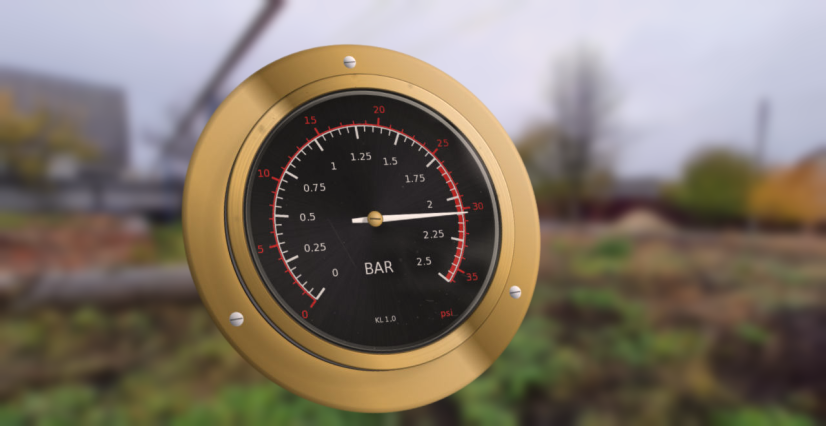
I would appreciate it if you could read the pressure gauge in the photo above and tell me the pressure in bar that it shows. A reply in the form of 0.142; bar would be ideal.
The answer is 2.1; bar
